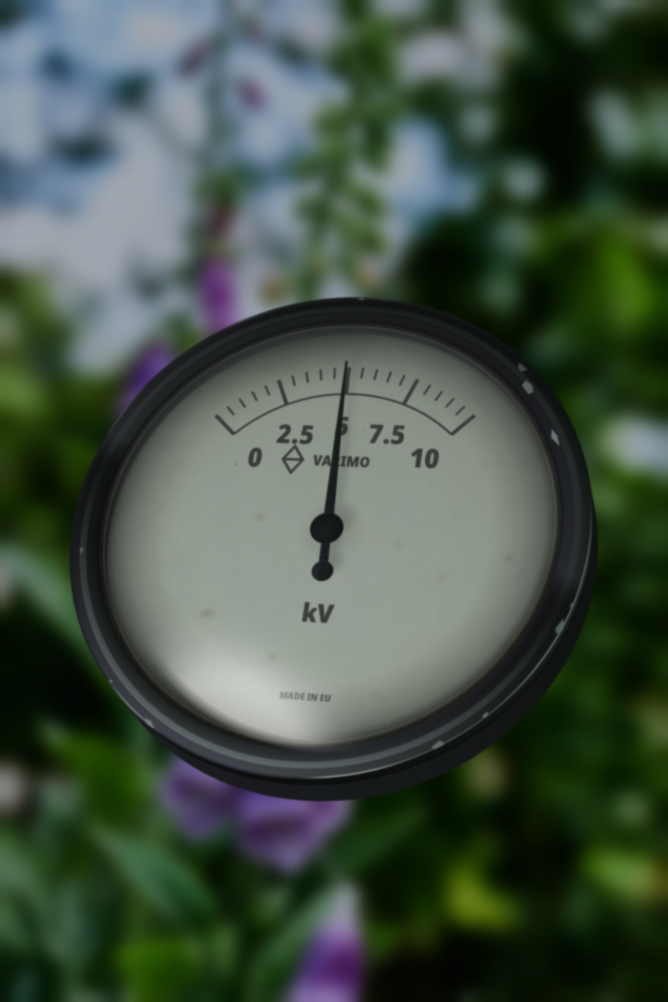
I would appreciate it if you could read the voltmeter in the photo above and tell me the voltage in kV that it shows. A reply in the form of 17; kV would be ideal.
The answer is 5; kV
